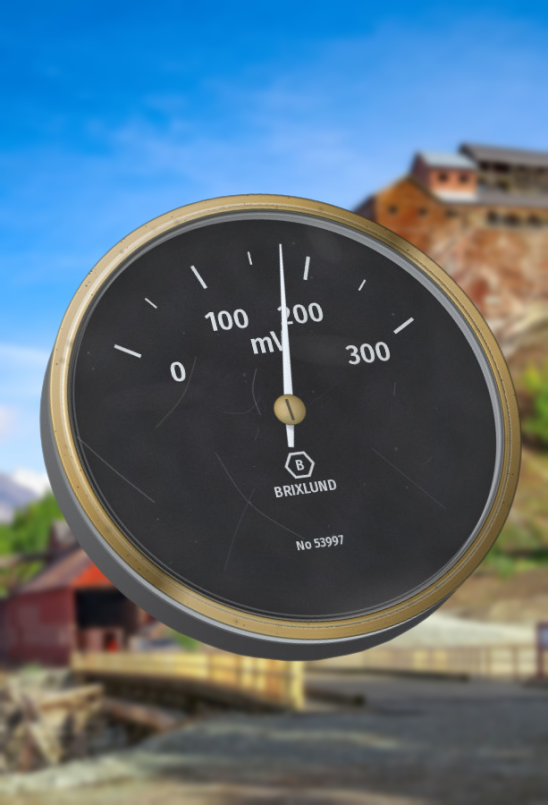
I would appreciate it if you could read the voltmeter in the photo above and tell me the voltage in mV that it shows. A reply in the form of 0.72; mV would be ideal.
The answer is 175; mV
